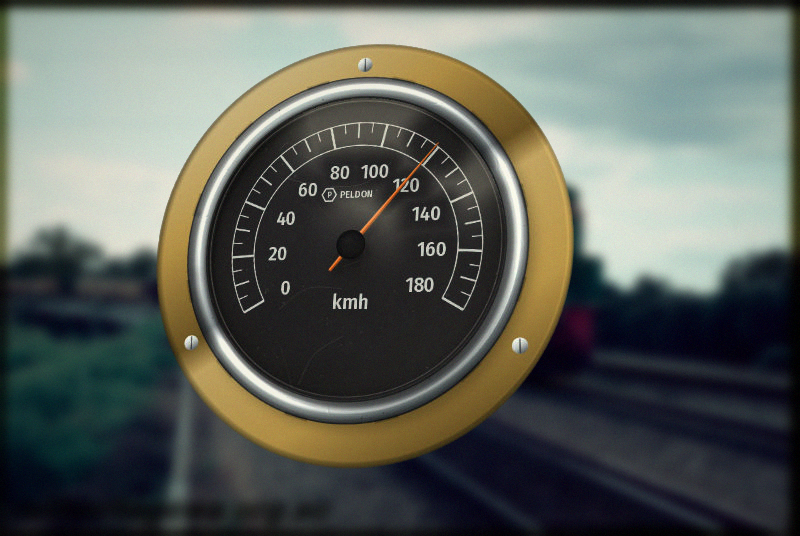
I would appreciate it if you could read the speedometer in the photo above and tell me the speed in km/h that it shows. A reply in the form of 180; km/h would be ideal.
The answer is 120; km/h
